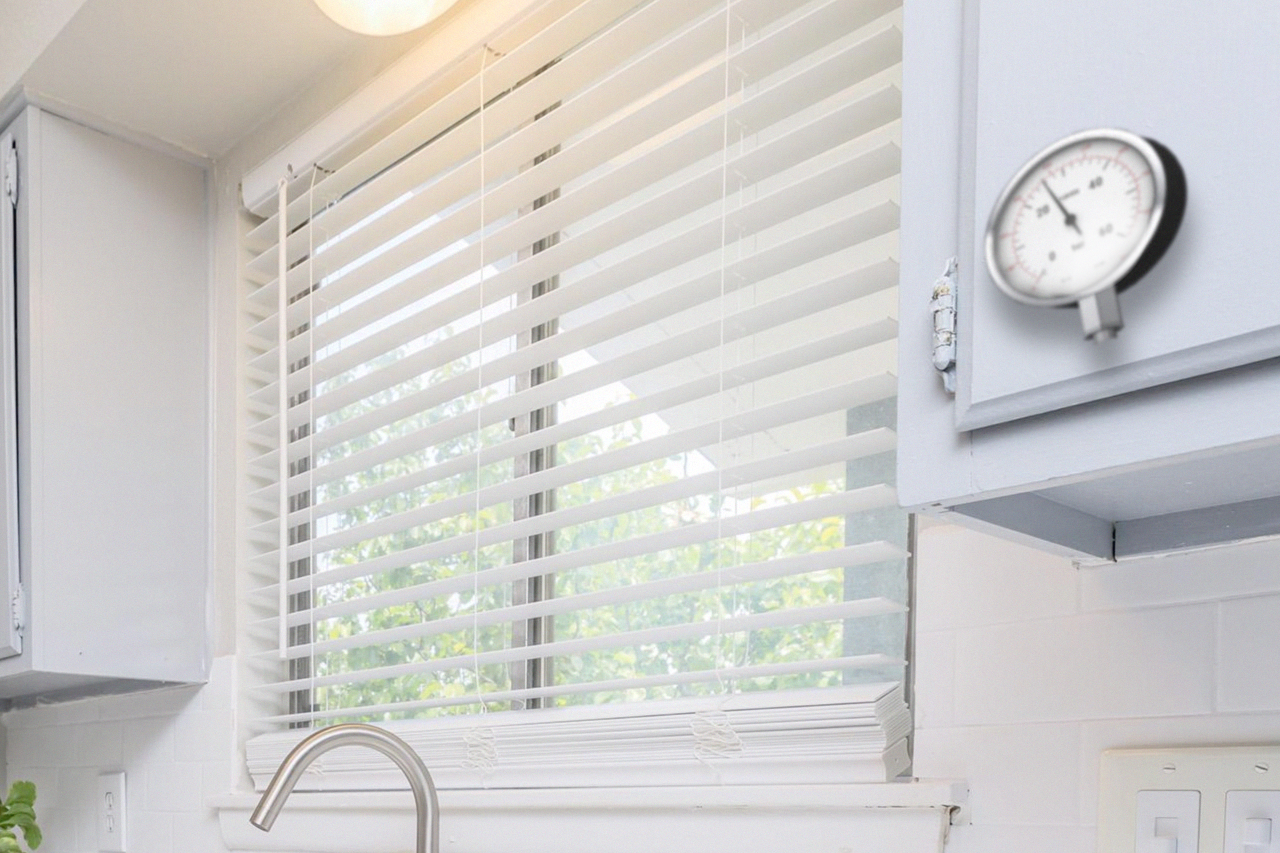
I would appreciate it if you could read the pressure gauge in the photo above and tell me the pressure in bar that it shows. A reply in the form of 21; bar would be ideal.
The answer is 26; bar
